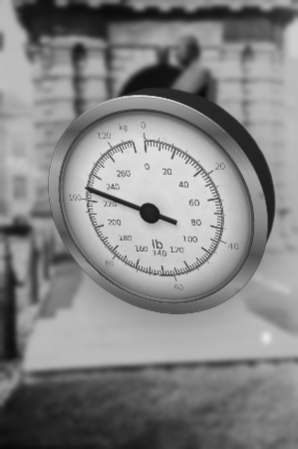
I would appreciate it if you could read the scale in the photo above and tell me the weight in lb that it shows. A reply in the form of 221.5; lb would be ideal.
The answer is 230; lb
